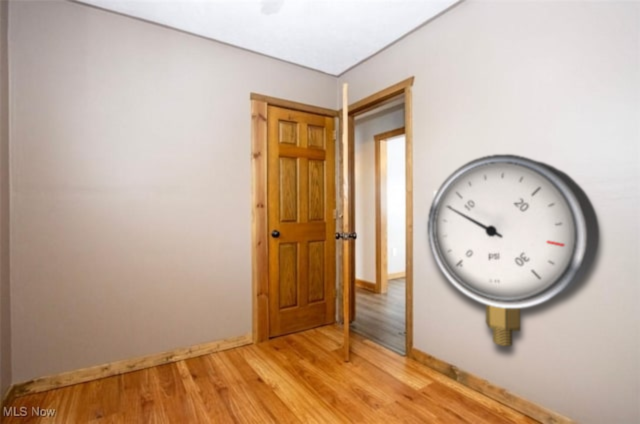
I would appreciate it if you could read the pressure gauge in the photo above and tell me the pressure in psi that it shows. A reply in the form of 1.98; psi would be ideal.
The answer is 8; psi
